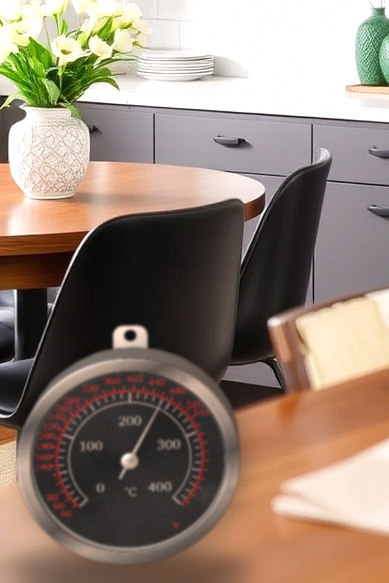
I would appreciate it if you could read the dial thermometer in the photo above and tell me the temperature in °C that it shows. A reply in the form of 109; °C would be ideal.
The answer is 240; °C
